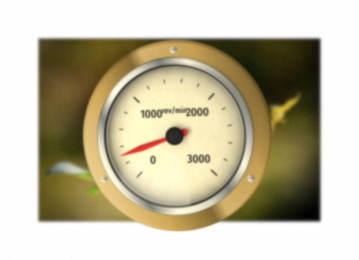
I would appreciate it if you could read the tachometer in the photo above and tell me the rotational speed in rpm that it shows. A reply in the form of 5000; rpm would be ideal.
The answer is 300; rpm
